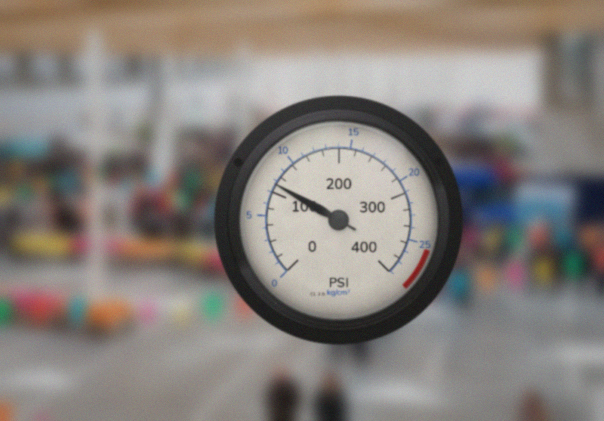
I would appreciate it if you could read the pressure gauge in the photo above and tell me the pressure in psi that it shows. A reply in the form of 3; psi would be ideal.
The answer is 110; psi
